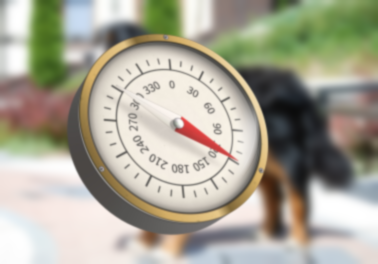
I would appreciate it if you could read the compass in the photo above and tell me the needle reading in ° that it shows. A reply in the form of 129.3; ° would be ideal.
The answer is 120; °
